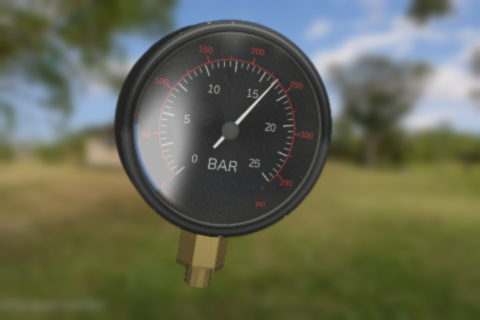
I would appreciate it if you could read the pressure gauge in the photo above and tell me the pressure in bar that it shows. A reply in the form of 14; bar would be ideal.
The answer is 16; bar
